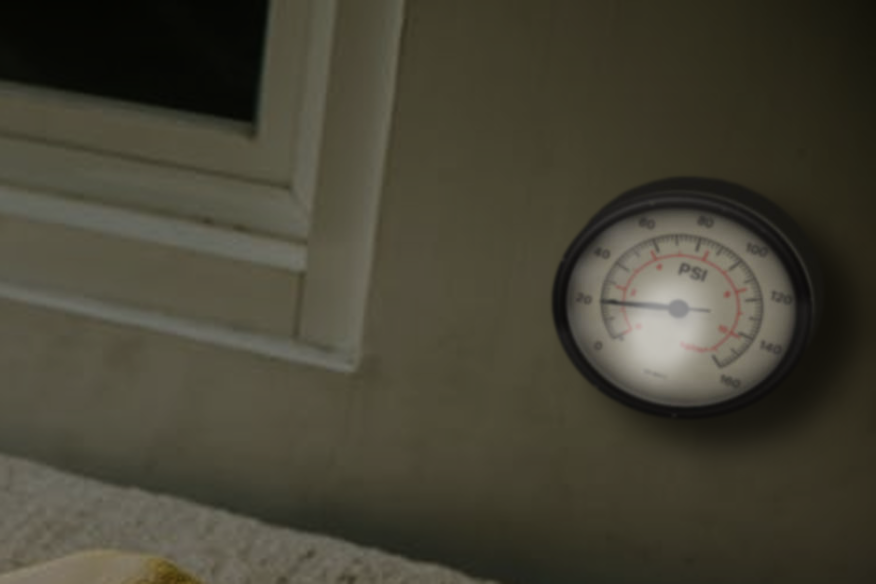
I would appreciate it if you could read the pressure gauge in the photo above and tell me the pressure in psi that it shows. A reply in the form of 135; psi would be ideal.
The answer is 20; psi
